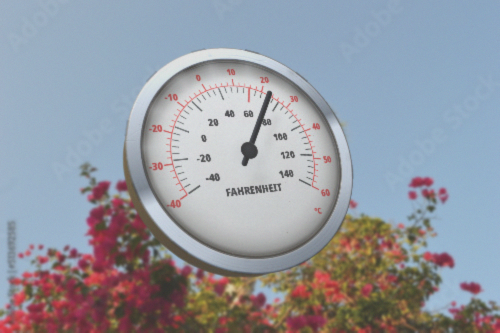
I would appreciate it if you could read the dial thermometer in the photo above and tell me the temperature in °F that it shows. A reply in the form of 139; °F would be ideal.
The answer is 72; °F
